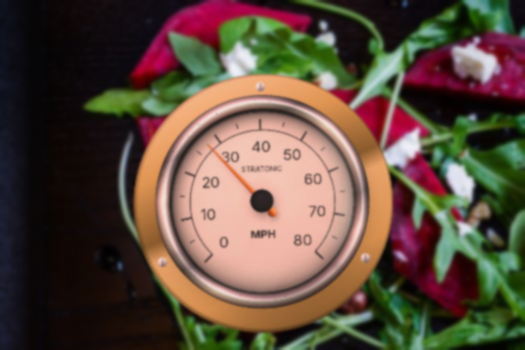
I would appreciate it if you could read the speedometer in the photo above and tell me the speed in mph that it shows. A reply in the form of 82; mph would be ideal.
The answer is 27.5; mph
